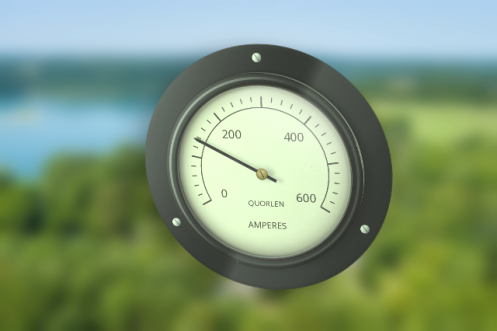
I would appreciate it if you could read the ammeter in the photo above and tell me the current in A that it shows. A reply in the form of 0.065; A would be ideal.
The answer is 140; A
